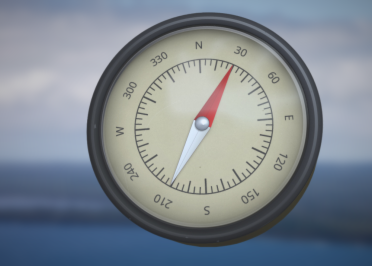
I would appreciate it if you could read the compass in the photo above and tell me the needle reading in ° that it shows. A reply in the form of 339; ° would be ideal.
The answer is 30; °
